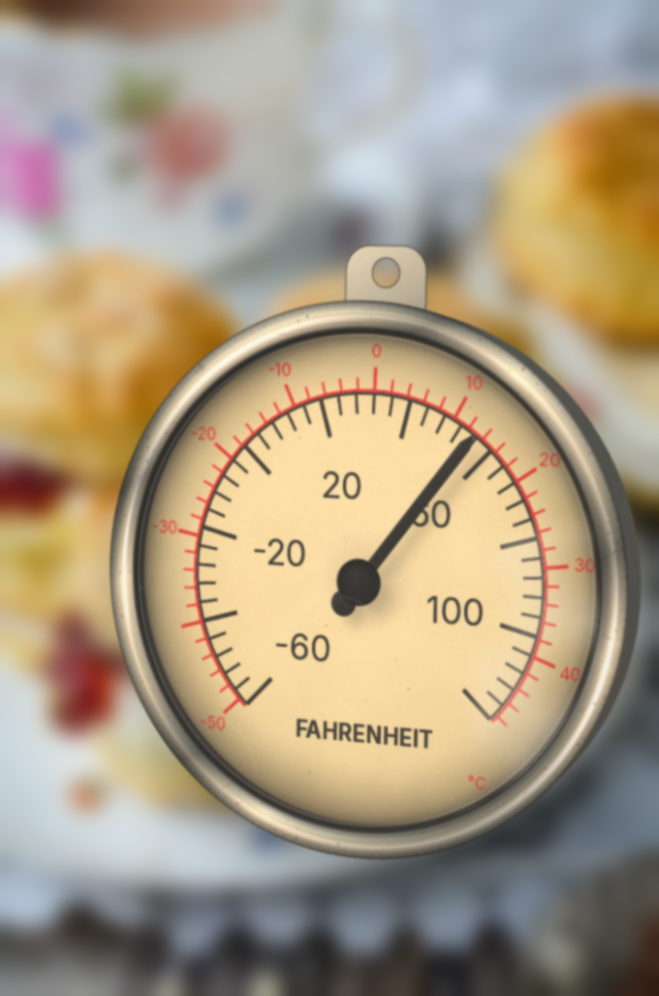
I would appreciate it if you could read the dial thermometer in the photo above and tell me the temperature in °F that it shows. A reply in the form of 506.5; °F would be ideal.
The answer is 56; °F
